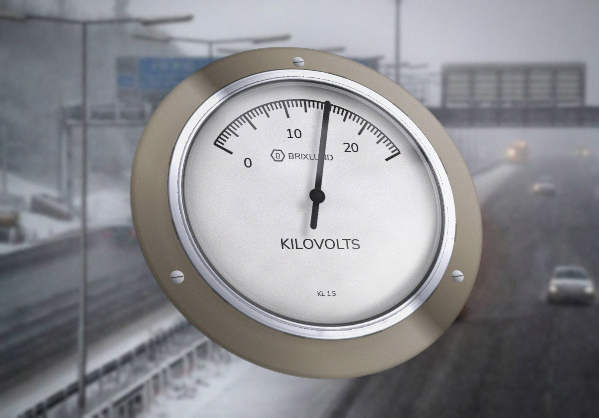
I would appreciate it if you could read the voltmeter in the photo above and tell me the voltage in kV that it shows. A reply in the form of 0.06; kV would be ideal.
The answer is 15; kV
